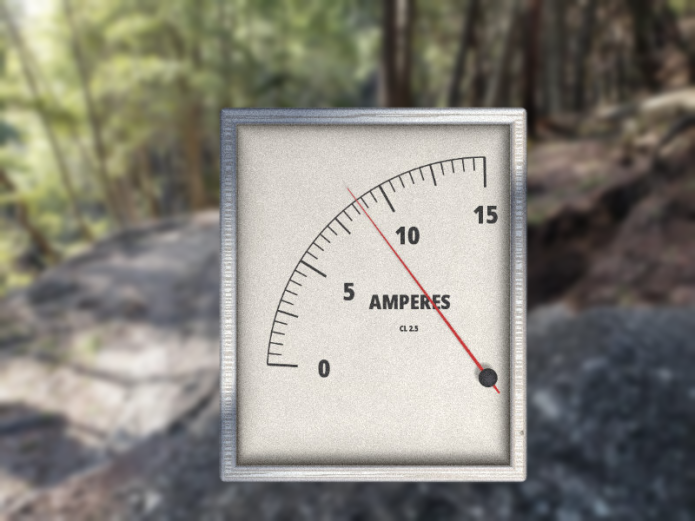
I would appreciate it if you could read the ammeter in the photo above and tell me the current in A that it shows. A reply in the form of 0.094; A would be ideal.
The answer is 8.75; A
